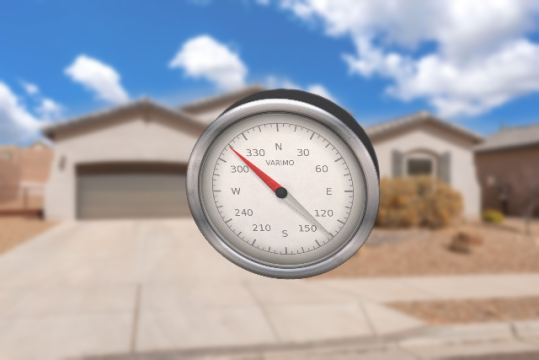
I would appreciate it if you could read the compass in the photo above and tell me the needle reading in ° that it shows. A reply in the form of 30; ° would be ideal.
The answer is 315; °
